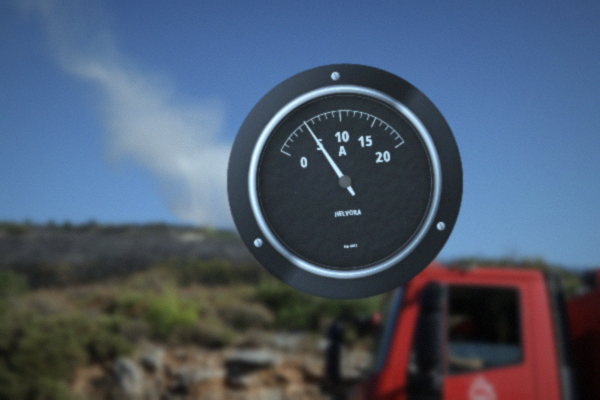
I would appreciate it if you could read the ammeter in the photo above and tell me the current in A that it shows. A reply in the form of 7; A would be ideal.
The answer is 5; A
